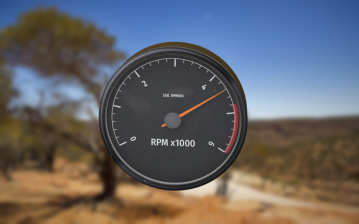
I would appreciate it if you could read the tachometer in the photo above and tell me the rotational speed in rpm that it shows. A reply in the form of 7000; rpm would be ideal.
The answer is 4400; rpm
